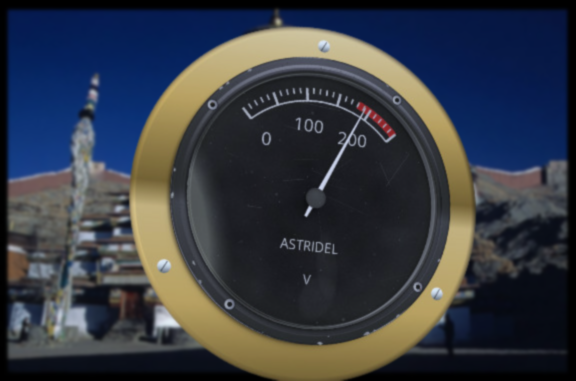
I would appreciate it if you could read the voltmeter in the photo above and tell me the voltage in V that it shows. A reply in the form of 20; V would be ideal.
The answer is 190; V
